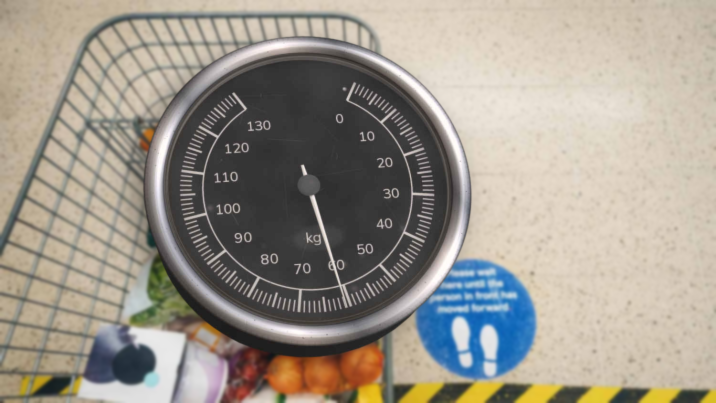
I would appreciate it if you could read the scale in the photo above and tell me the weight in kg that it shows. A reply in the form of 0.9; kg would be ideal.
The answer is 61; kg
